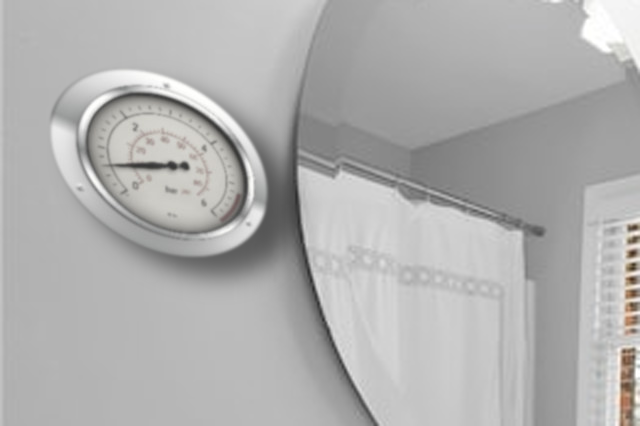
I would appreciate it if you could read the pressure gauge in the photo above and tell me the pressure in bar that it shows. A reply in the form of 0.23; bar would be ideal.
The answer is 0.6; bar
